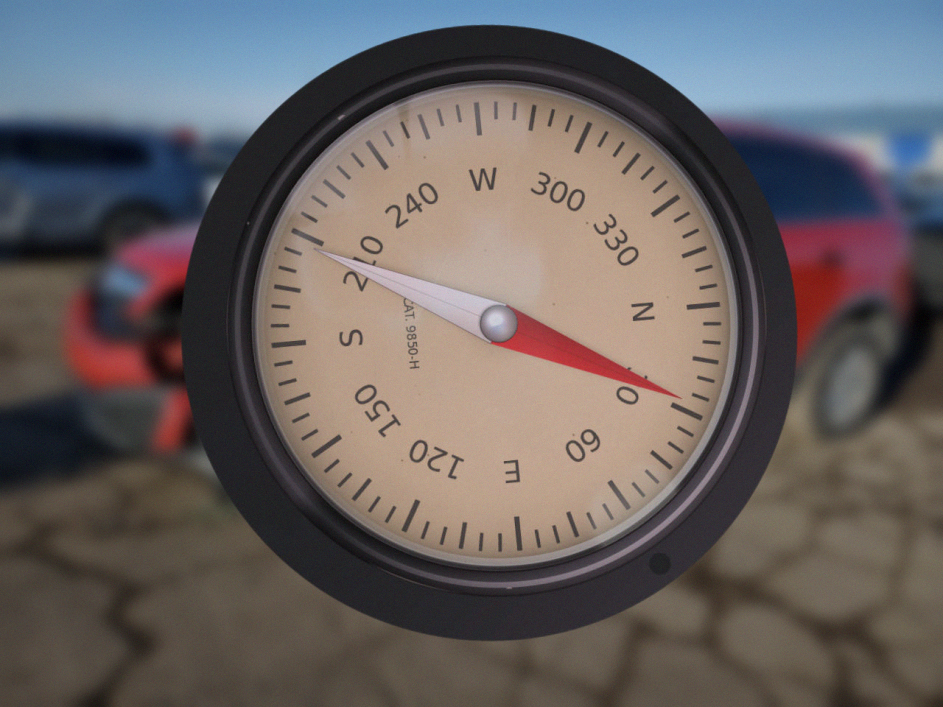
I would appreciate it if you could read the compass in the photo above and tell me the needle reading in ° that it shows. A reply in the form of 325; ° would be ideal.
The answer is 27.5; °
